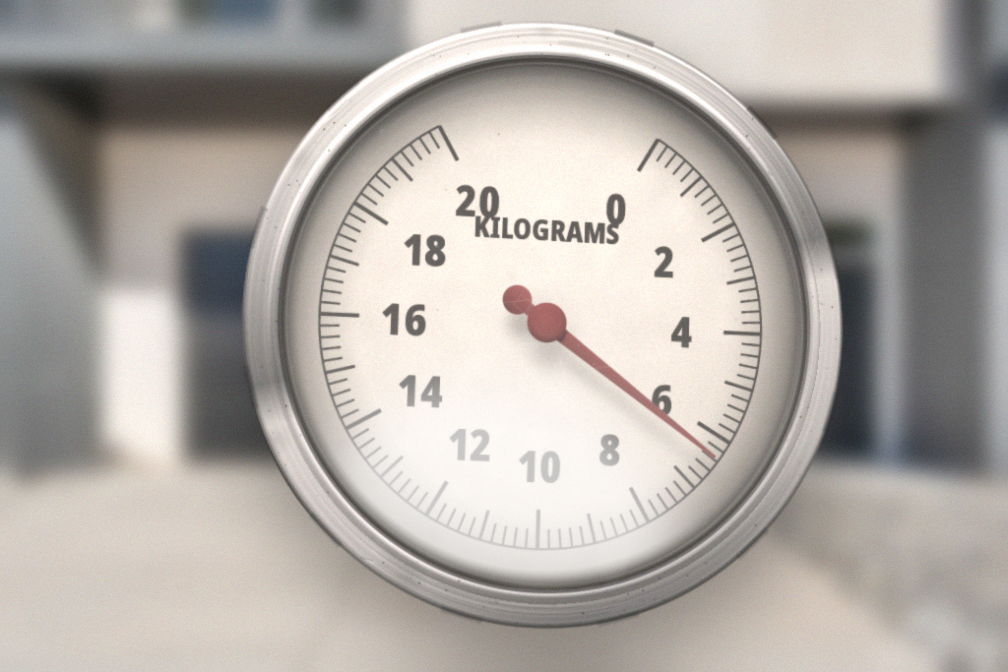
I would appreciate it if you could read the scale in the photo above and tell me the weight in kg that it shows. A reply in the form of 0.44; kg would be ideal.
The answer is 6.4; kg
